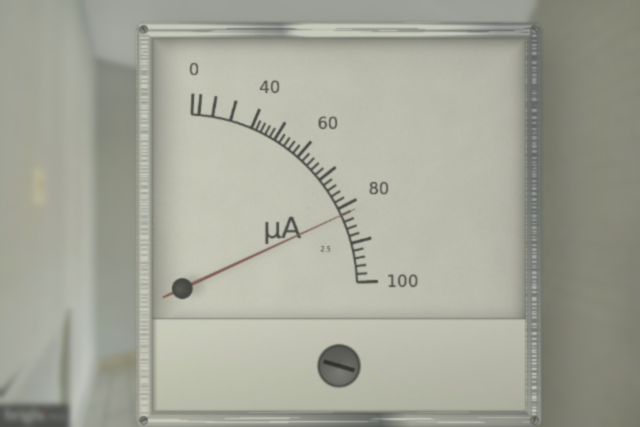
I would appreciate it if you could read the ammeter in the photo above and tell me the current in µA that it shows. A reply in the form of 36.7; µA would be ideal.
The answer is 82; µA
